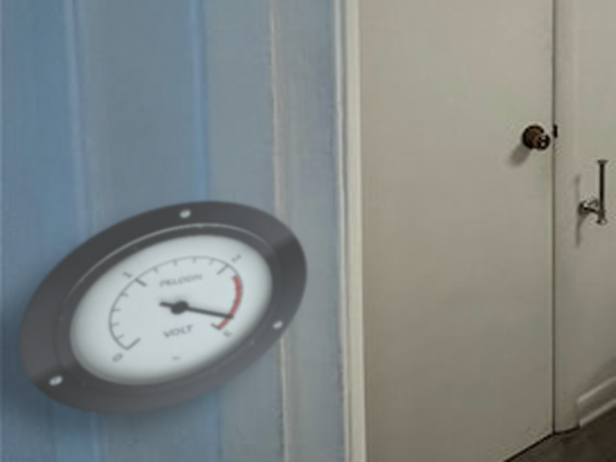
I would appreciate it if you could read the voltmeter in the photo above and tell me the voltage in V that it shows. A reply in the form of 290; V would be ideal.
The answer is 2.8; V
